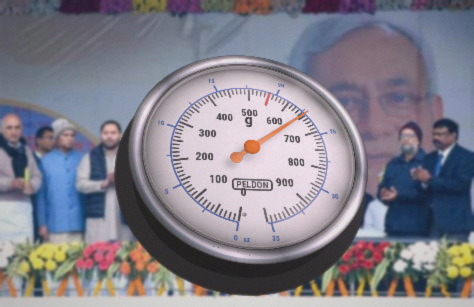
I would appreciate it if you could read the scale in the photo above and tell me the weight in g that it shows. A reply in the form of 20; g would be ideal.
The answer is 650; g
